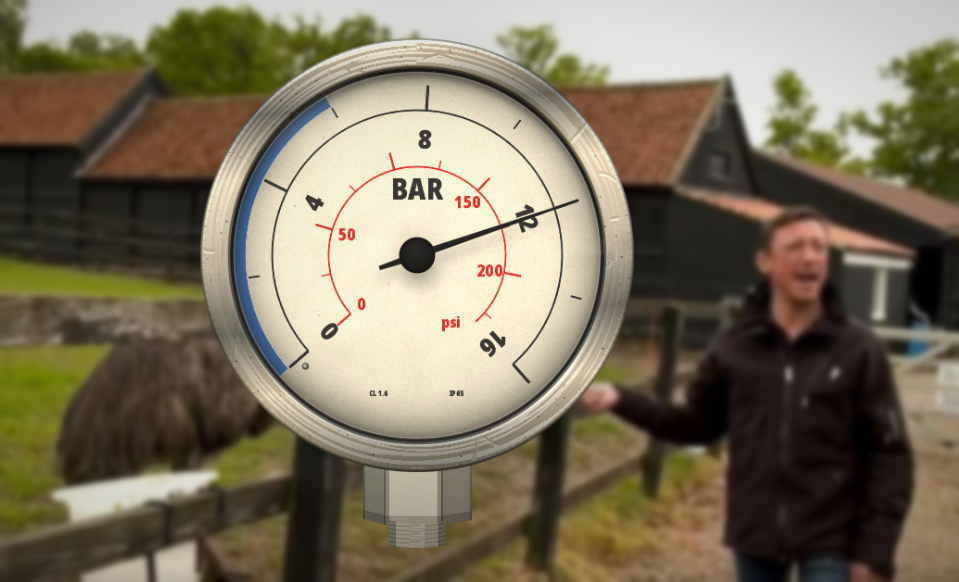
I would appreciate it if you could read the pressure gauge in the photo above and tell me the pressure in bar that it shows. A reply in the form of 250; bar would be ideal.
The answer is 12; bar
